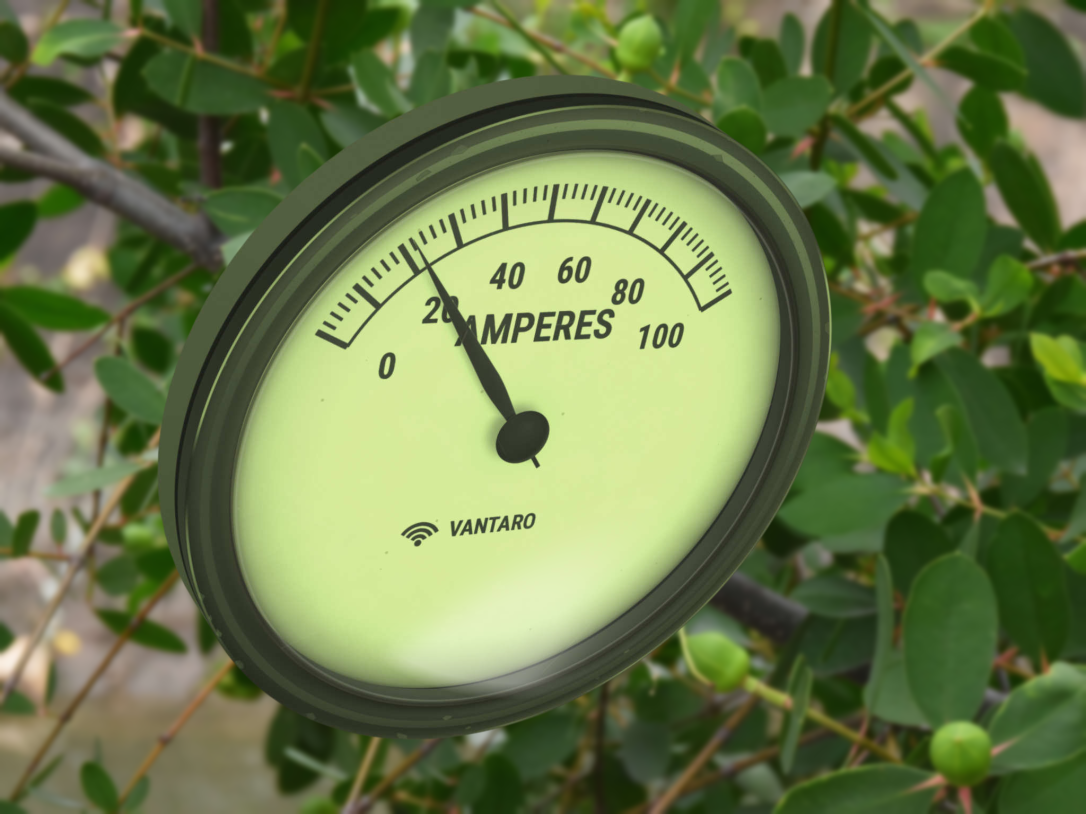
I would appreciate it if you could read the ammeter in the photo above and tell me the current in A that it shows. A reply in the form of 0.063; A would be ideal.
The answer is 22; A
